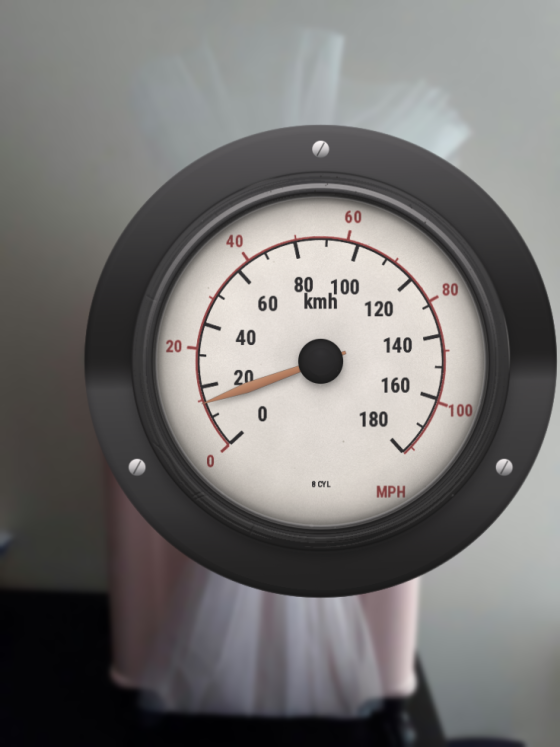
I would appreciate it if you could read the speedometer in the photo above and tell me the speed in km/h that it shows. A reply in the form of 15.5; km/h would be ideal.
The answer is 15; km/h
